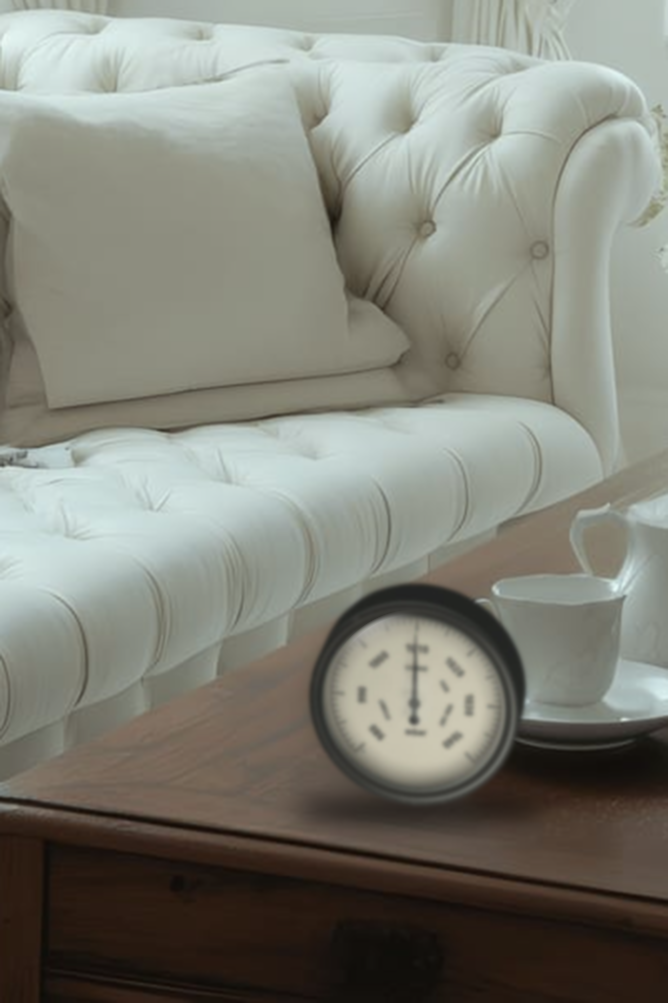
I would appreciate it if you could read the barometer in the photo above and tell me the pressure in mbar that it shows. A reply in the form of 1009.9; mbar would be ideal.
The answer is 1010; mbar
